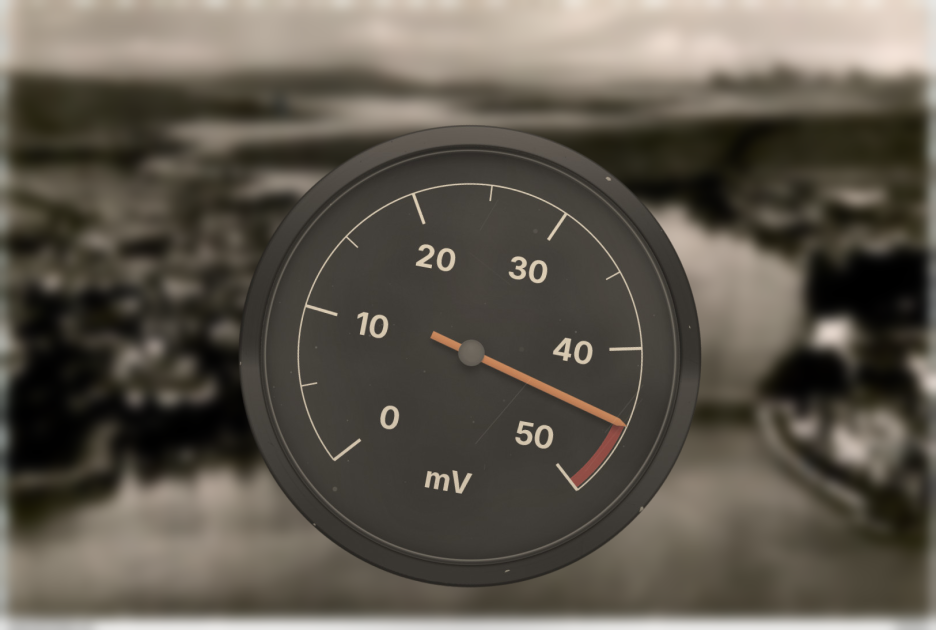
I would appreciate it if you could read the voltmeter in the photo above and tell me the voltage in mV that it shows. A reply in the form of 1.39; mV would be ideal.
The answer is 45; mV
